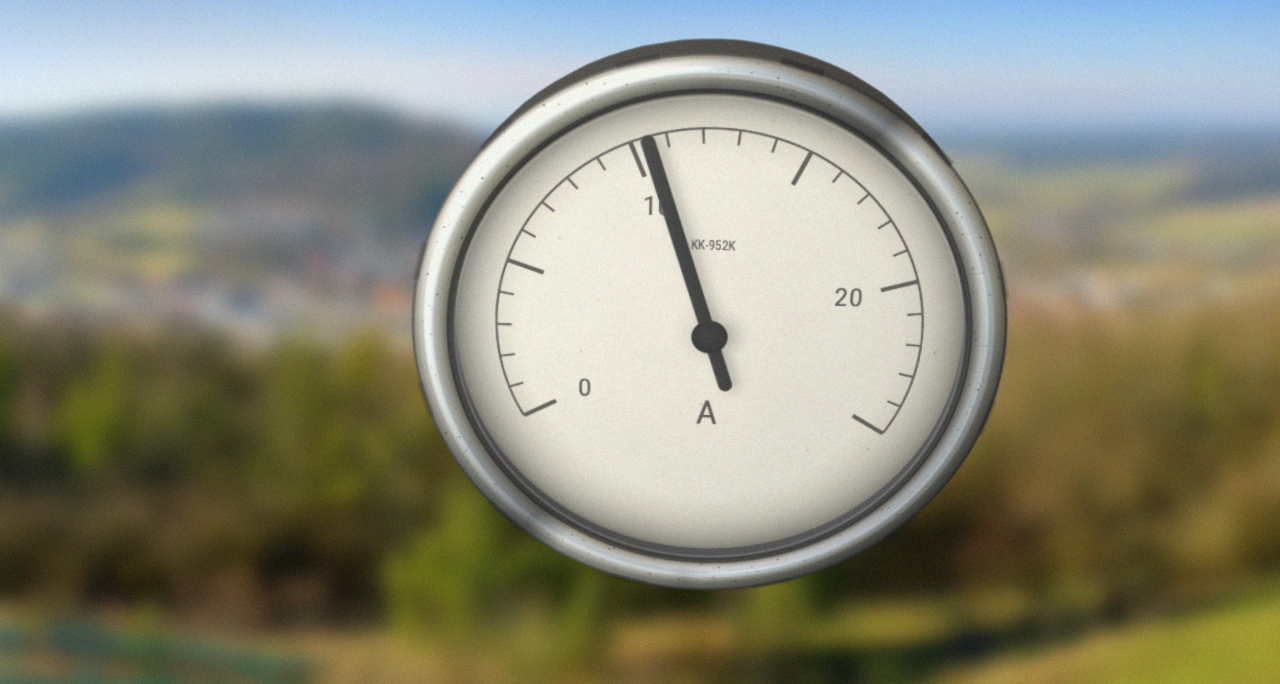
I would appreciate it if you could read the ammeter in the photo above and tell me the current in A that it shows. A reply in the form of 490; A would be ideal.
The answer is 10.5; A
